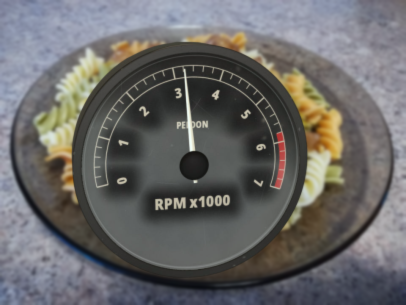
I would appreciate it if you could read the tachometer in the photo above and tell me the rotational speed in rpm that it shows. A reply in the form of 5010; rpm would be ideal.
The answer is 3200; rpm
